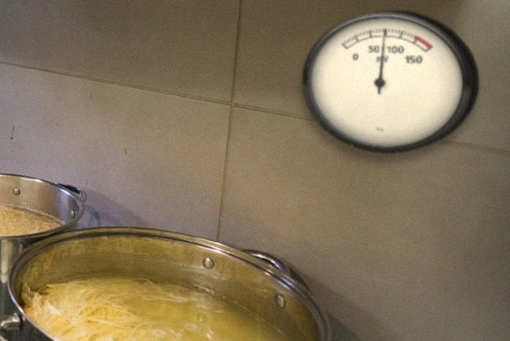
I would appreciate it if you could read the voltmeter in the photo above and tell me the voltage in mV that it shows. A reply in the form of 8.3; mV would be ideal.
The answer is 75; mV
